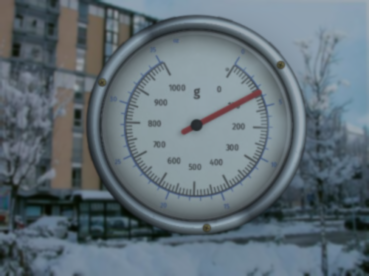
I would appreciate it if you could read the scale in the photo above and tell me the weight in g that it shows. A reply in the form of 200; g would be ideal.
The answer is 100; g
